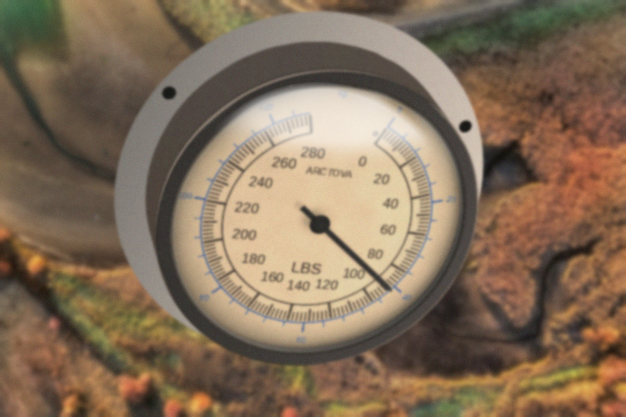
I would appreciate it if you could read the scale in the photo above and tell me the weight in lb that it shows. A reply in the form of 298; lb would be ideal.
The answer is 90; lb
